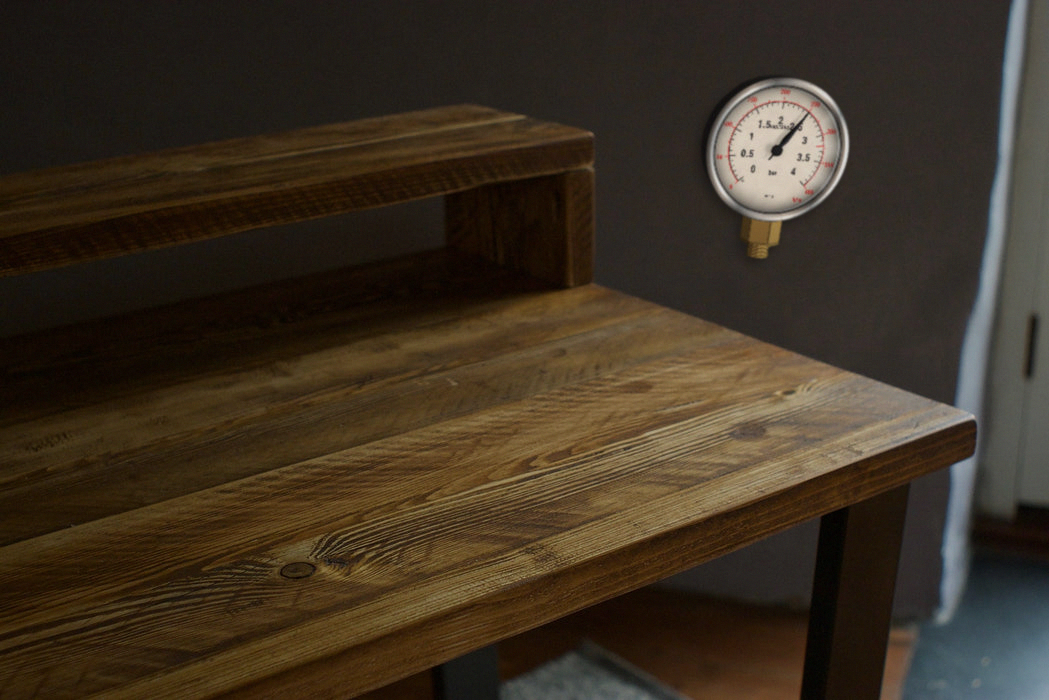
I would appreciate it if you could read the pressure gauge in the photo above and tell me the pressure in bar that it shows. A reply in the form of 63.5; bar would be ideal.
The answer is 2.5; bar
